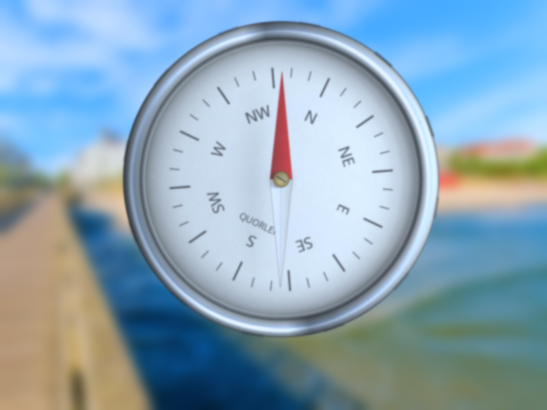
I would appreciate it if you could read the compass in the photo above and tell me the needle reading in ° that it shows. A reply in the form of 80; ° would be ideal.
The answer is 335; °
